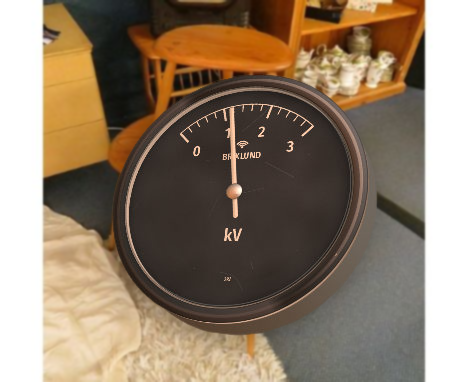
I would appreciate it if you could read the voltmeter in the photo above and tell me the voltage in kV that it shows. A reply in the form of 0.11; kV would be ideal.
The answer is 1.2; kV
